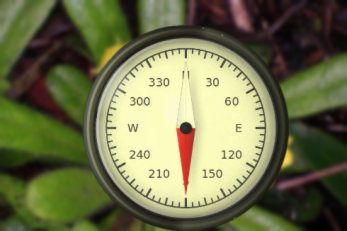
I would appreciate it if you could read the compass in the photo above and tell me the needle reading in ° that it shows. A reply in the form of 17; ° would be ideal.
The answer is 180; °
